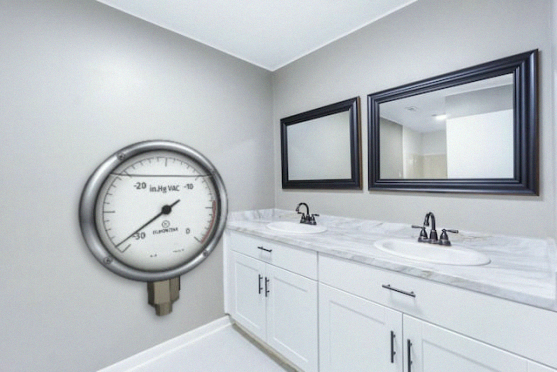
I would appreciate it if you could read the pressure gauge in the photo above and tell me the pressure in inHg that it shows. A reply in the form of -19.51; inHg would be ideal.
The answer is -29; inHg
